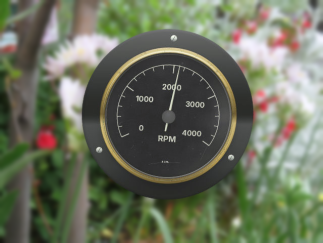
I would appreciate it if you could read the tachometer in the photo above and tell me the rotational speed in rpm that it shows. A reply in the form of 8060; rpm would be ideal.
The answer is 2100; rpm
